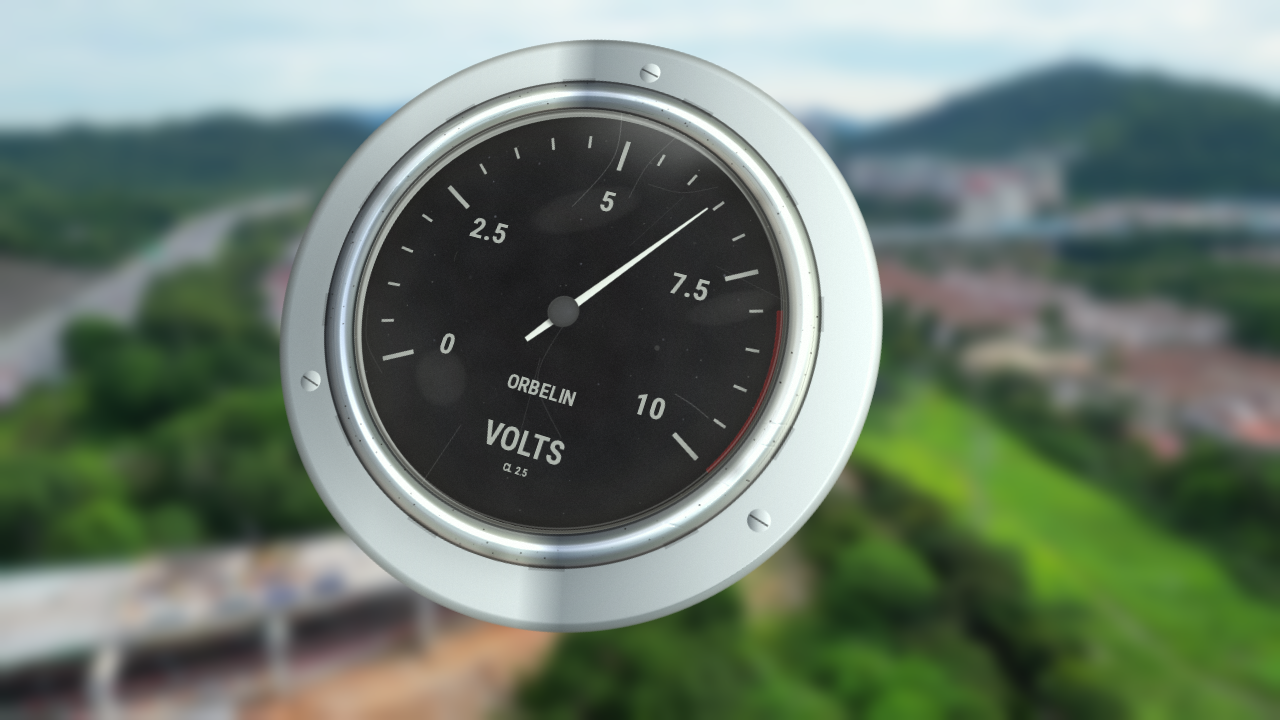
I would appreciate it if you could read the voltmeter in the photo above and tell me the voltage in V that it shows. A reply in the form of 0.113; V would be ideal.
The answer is 6.5; V
